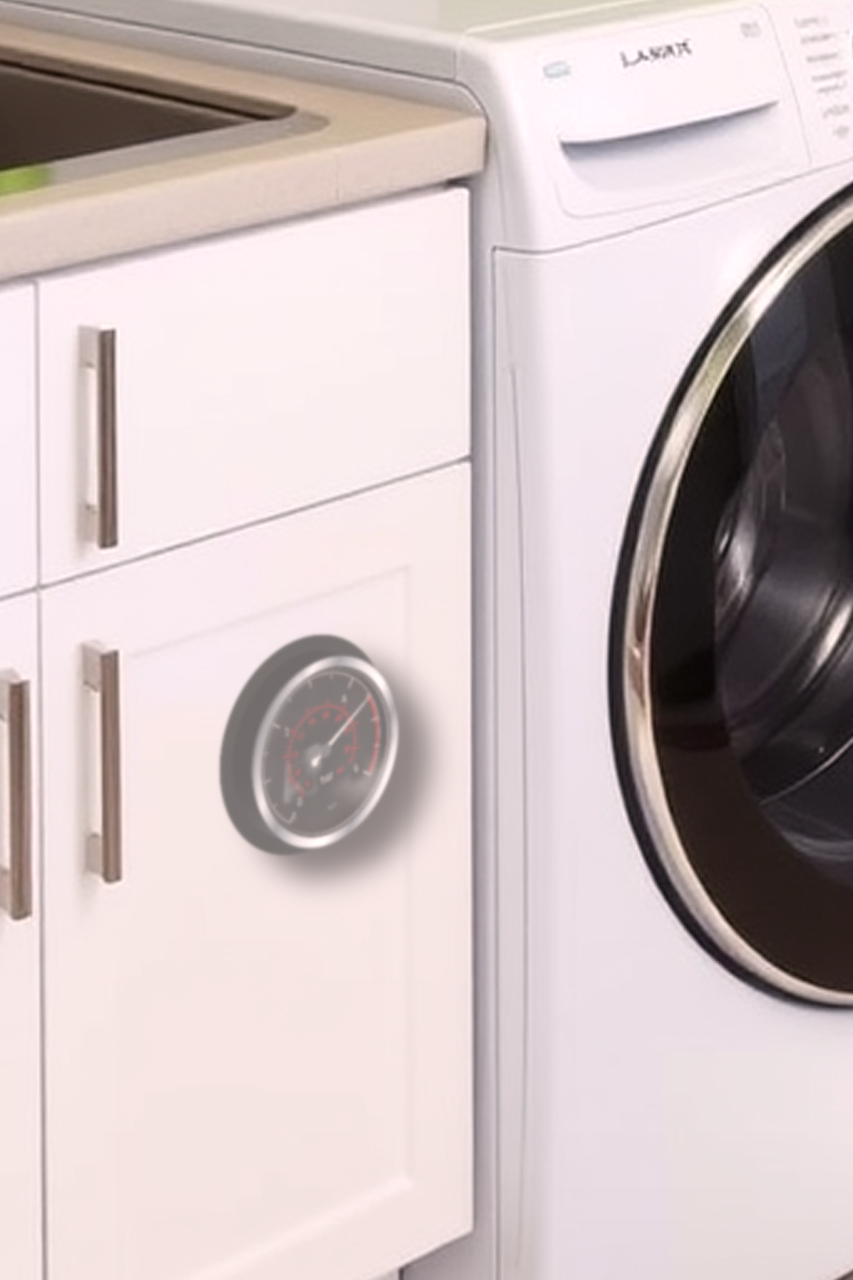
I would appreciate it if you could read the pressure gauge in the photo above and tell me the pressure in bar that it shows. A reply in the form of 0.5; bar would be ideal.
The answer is 4.5; bar
